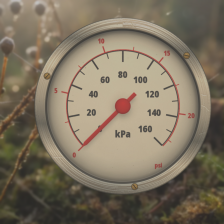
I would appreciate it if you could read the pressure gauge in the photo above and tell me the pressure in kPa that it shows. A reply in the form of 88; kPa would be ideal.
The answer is 0; kPa
